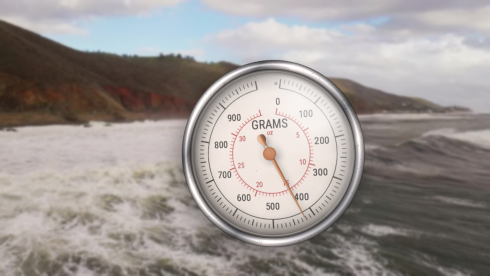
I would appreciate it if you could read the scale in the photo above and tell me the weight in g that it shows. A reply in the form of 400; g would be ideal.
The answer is 420; g
